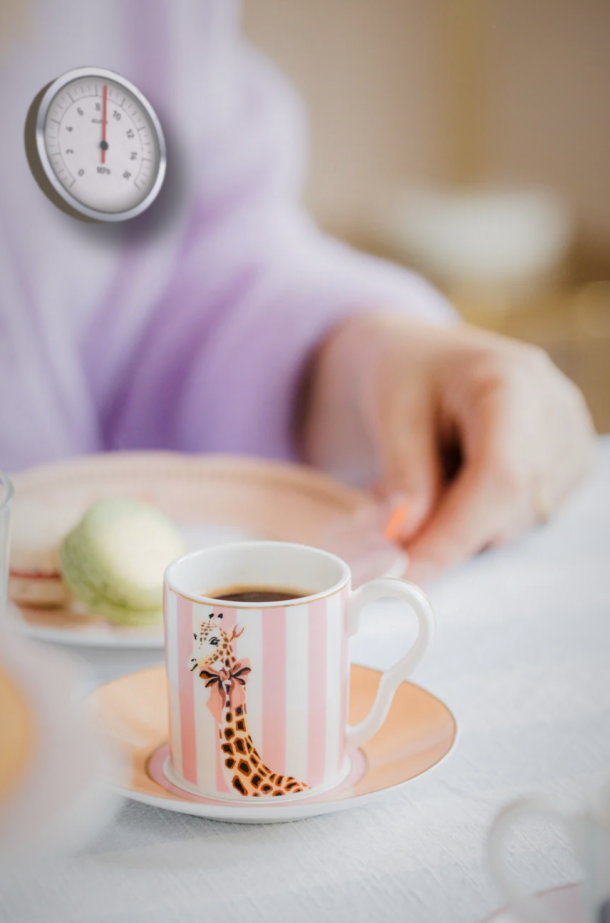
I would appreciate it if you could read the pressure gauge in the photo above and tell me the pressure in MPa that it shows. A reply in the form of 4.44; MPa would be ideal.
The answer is 8.5; MPa
